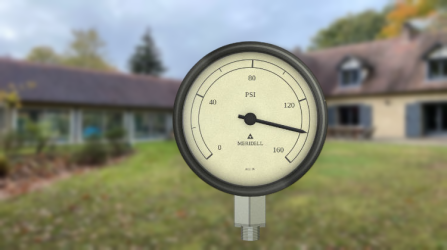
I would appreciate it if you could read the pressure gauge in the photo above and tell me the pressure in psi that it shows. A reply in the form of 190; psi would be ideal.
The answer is 140; psi
